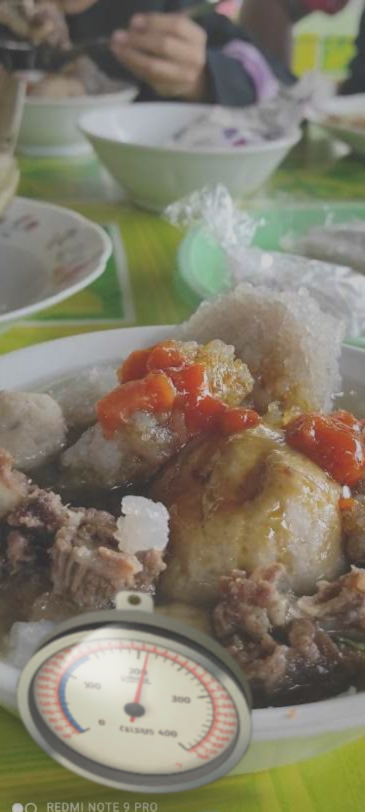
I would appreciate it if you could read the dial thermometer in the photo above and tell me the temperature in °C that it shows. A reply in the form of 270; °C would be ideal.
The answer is 210; °C
